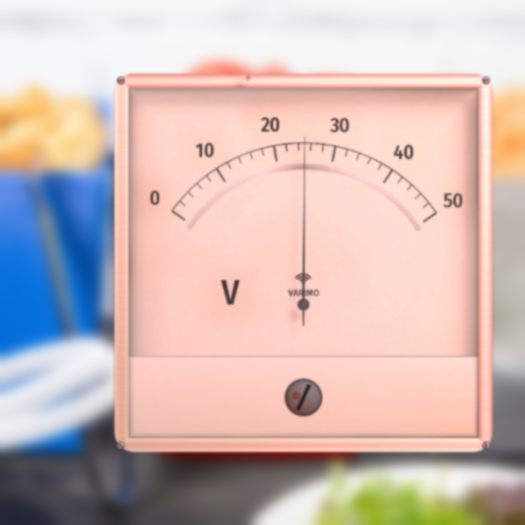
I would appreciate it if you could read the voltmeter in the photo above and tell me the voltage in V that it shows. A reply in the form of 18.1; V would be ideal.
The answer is 25; V
